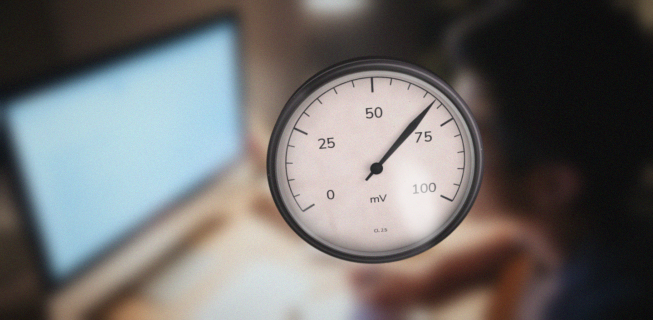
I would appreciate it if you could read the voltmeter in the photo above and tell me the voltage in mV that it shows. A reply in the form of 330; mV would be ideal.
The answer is 67.5; mV
